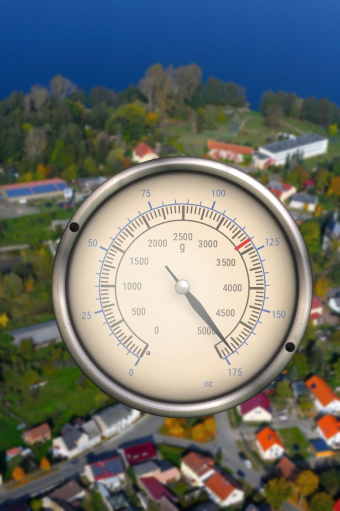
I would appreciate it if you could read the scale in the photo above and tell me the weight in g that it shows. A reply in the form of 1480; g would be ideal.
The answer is 4850; g
